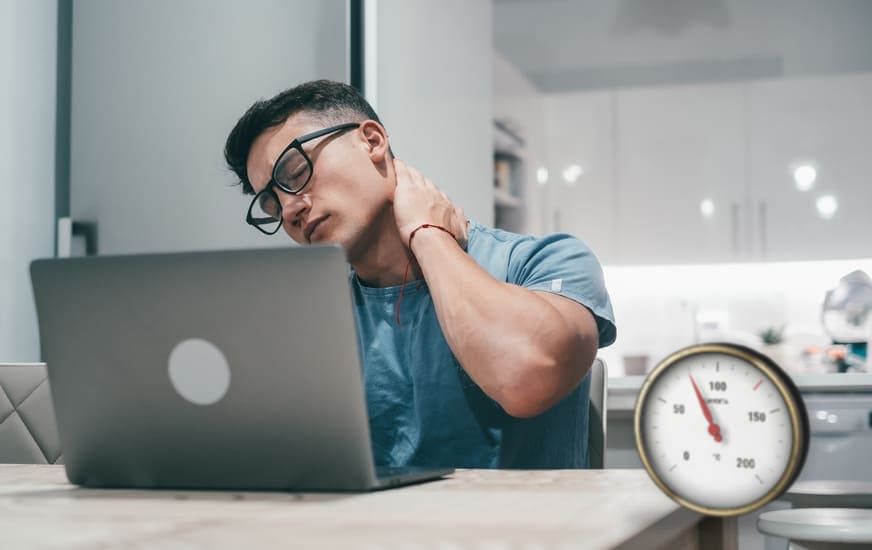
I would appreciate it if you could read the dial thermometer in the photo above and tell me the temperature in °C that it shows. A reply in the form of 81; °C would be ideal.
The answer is 80; °C
